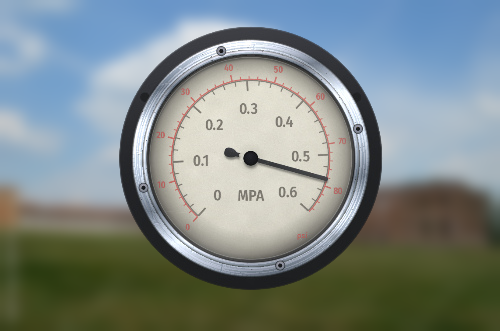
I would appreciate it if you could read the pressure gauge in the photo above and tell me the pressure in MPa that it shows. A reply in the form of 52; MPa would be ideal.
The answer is 0.54; MPa
